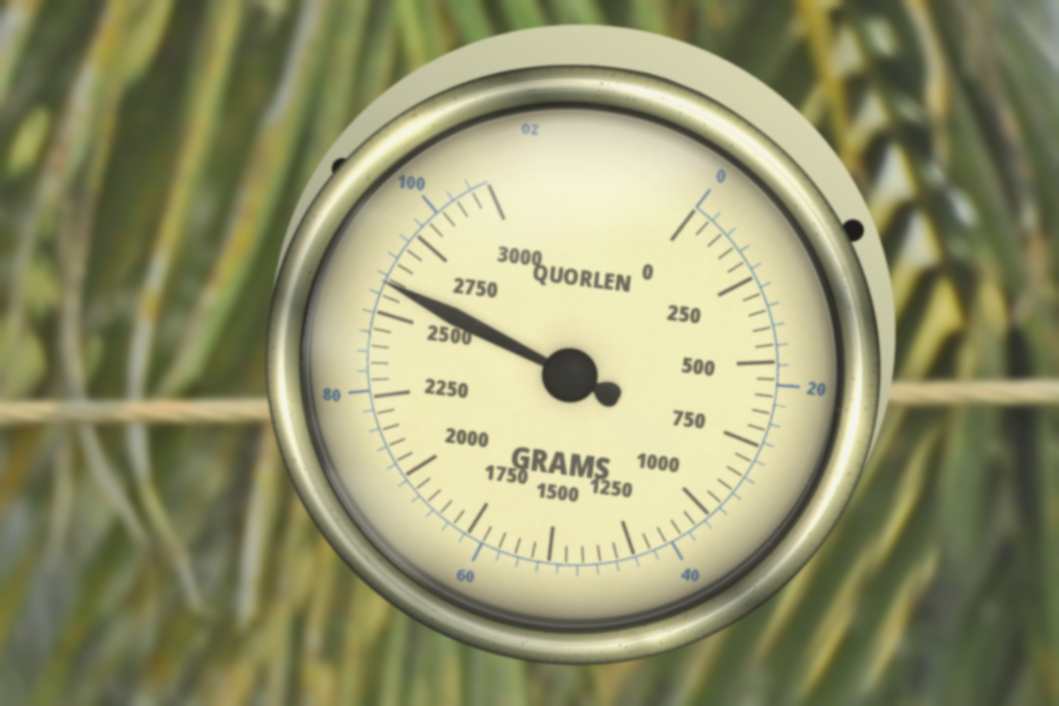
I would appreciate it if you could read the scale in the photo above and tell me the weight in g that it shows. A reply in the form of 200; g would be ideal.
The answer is 2600; g
